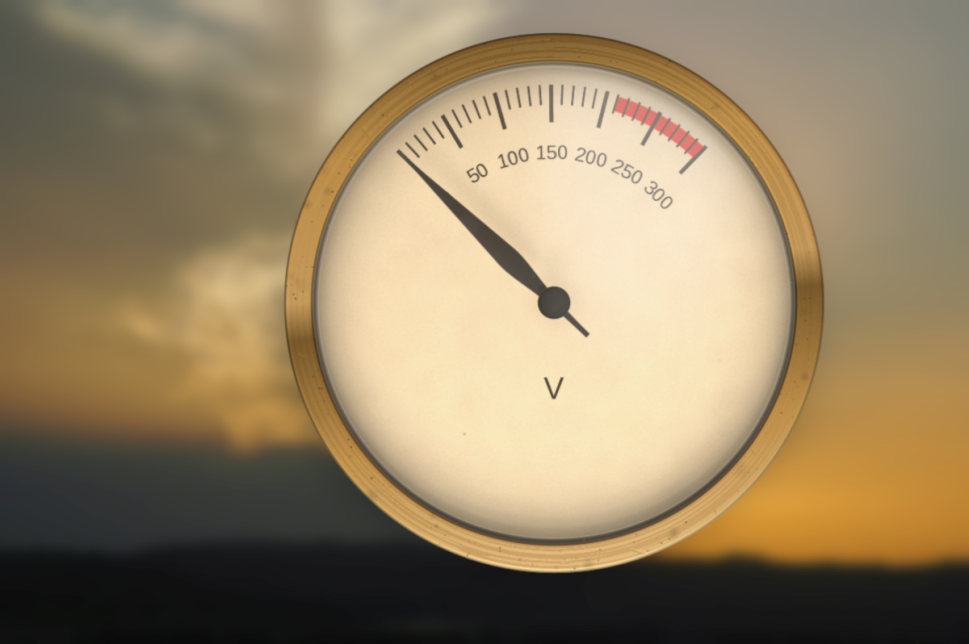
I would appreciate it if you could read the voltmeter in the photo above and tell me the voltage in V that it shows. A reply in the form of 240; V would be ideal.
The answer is 0; V
